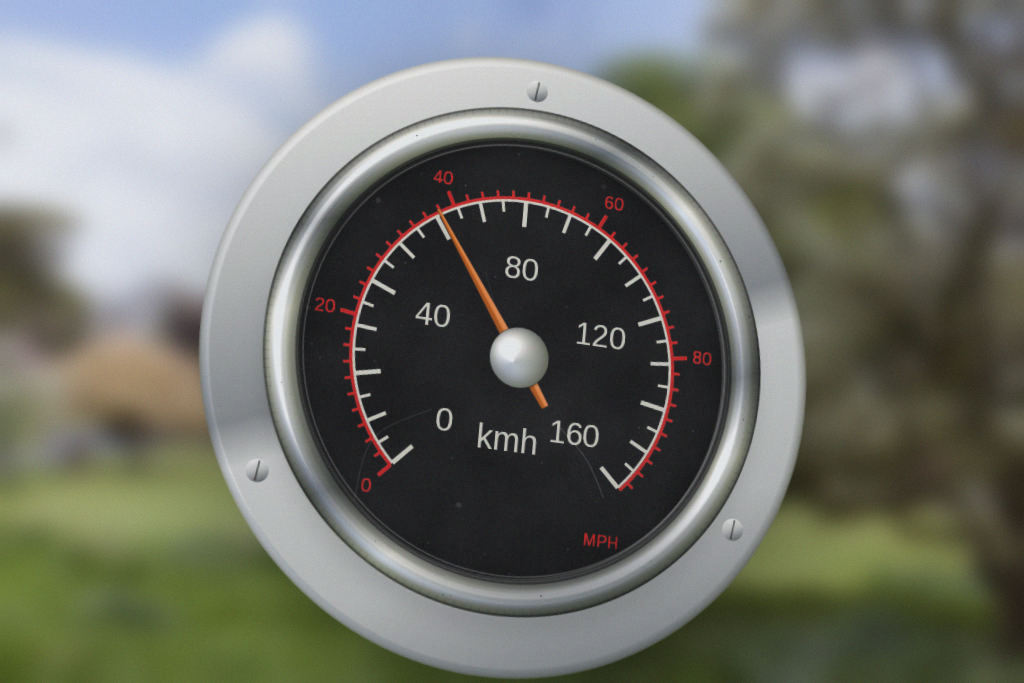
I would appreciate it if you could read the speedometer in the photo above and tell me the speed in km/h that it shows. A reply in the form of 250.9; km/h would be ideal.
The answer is 60; km/h
